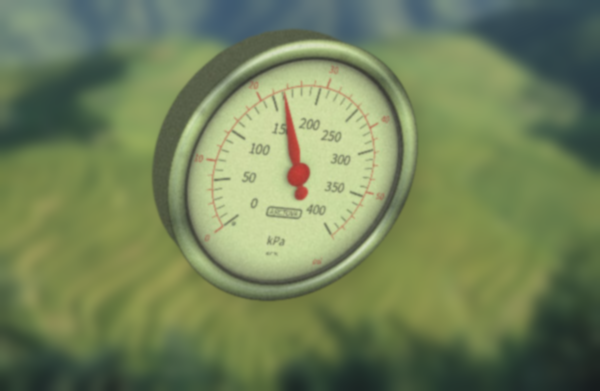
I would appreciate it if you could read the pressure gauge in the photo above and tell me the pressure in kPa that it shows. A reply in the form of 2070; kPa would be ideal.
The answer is 160; kPa
